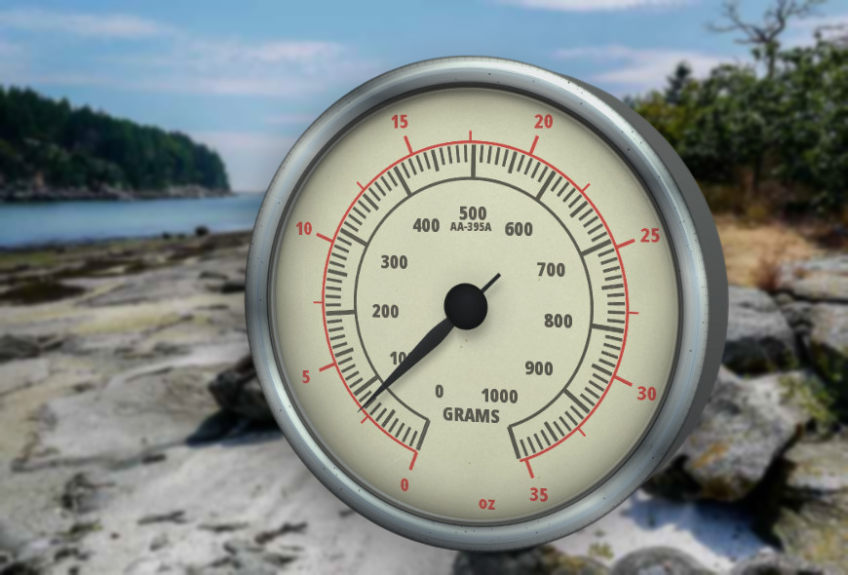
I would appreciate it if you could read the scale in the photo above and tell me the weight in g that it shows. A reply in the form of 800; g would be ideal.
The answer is 80; g
